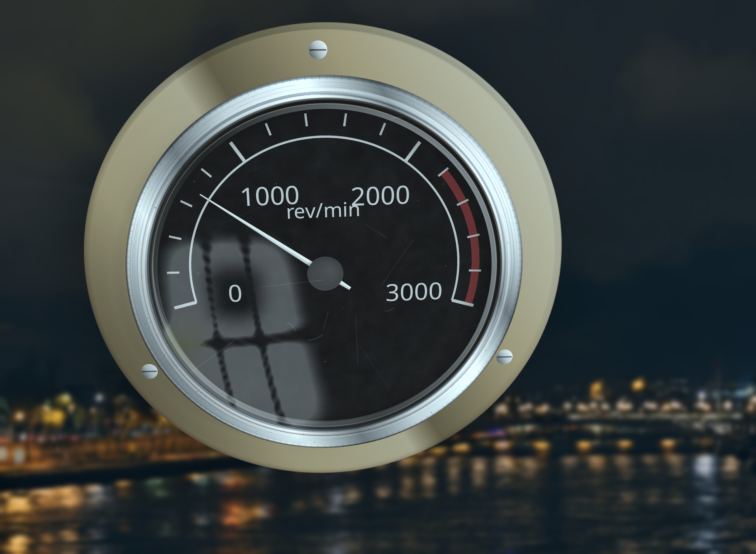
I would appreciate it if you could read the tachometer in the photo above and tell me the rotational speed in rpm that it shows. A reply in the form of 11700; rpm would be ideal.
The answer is 700; rpm
